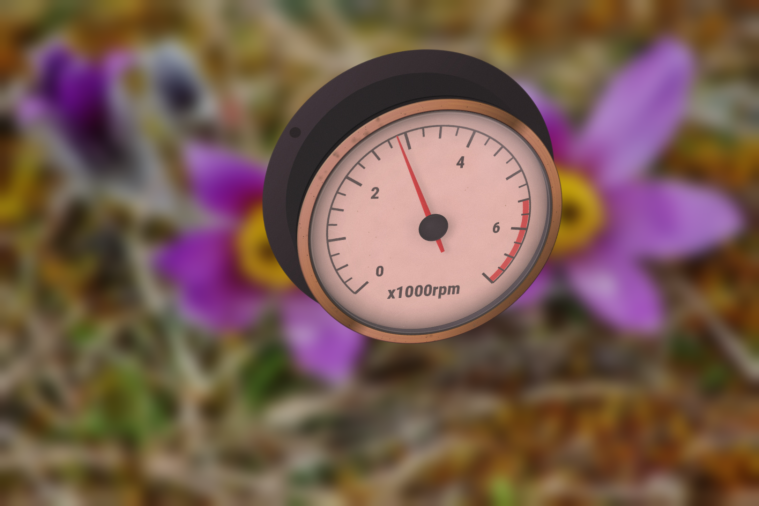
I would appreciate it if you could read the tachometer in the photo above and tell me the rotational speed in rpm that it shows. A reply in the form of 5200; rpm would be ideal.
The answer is 2875; rpm
